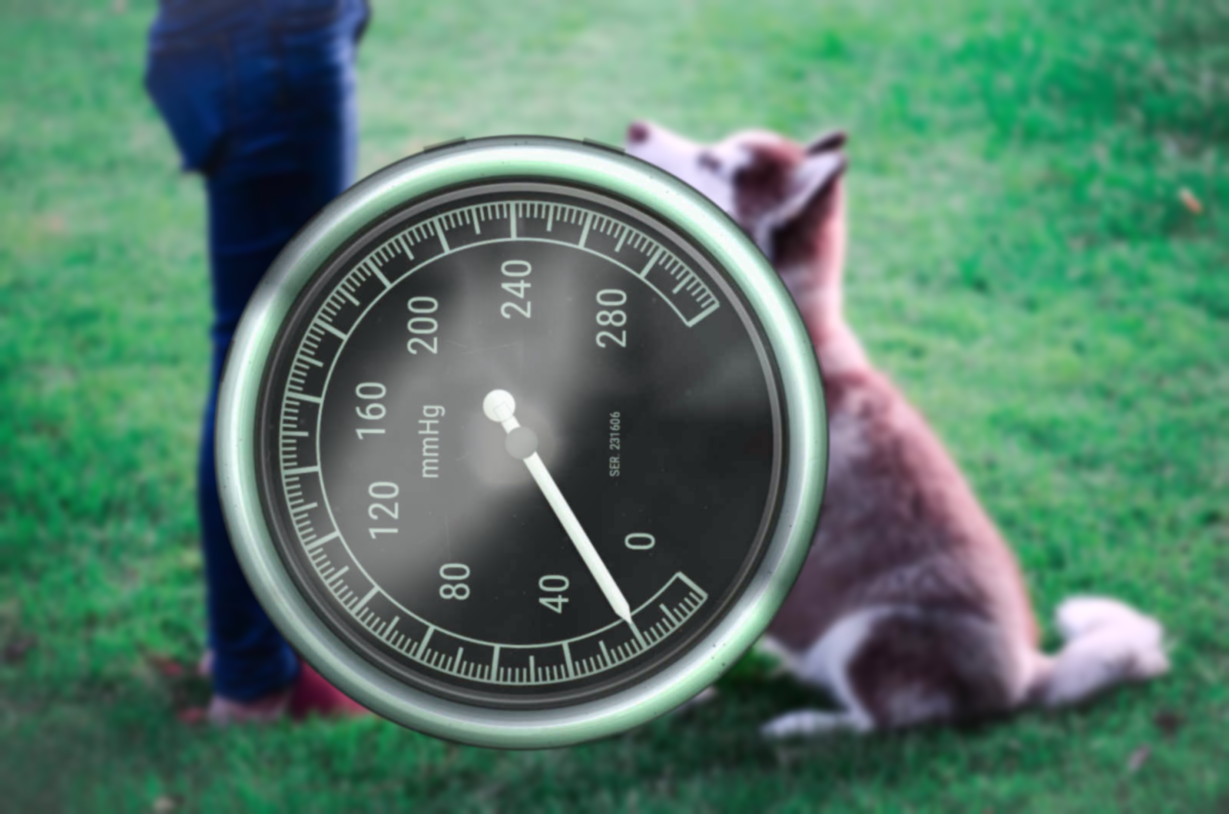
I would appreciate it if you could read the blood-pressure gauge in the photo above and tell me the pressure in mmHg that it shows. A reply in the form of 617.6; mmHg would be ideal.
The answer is 20; mmHg
